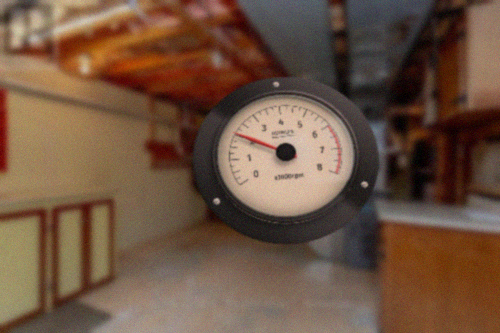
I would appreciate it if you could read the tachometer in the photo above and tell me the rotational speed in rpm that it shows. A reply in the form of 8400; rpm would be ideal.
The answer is 2000; rpm
